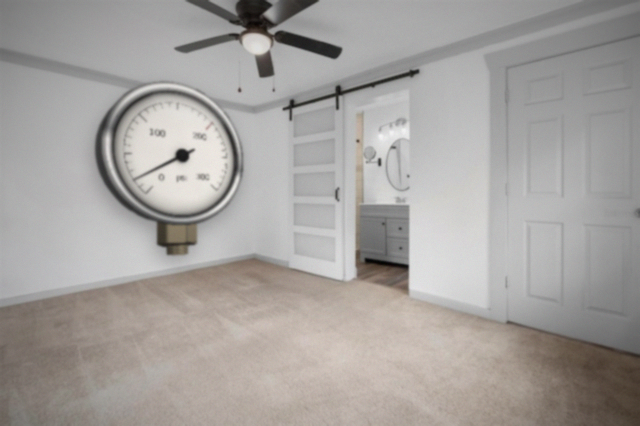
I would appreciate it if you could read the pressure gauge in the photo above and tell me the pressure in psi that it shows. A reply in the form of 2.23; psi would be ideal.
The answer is 20; psi
